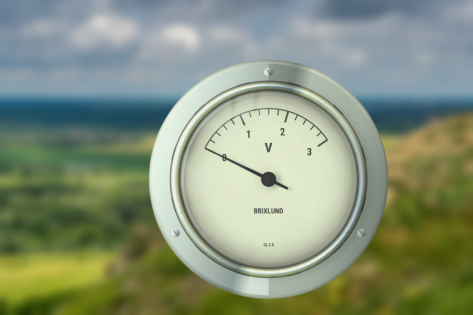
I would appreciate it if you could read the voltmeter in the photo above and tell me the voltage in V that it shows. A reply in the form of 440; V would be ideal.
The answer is 0; V
